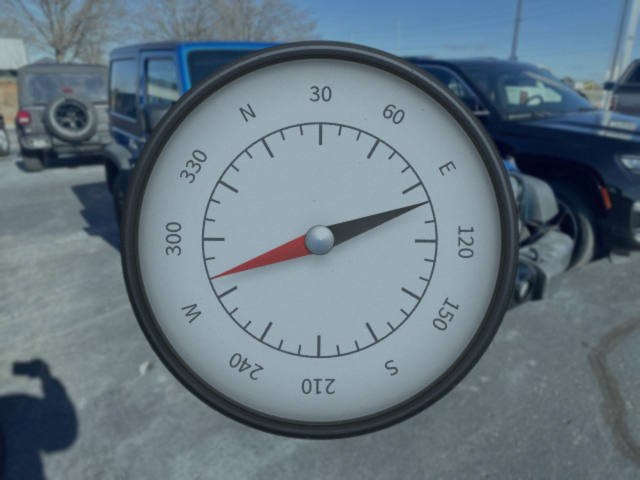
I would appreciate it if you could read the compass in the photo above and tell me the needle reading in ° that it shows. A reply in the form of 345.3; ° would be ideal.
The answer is 280; °
